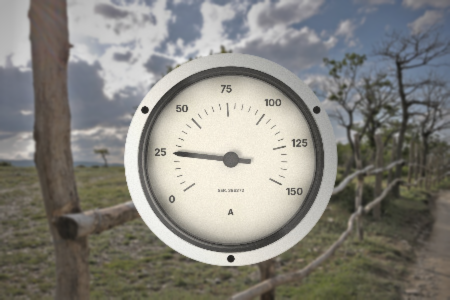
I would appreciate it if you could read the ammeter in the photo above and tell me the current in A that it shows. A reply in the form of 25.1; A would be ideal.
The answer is 25; A
